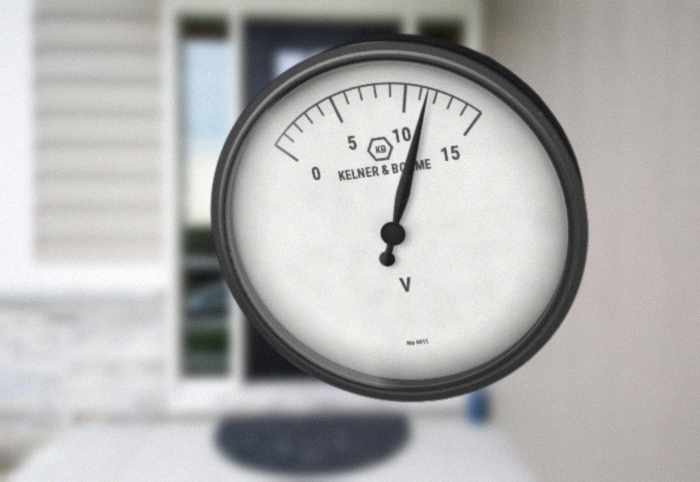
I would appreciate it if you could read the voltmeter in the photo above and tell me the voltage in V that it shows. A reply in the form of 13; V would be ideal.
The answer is 11.5; V
